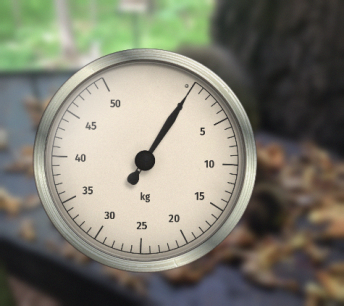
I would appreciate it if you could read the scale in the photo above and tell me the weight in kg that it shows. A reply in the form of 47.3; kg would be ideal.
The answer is 0; kg
